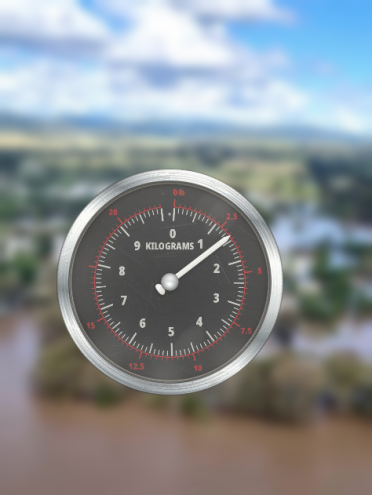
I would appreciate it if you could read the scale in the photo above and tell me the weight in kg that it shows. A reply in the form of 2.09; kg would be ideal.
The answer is 1.4; kg
